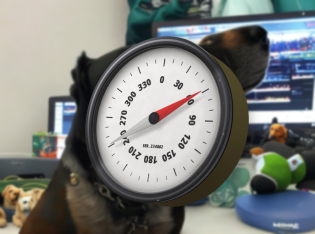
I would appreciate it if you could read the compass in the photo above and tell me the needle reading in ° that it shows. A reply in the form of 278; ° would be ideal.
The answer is 60; °
